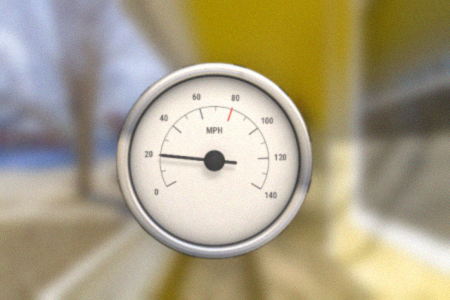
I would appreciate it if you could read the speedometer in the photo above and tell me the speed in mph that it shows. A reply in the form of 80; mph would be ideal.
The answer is 20; mph
